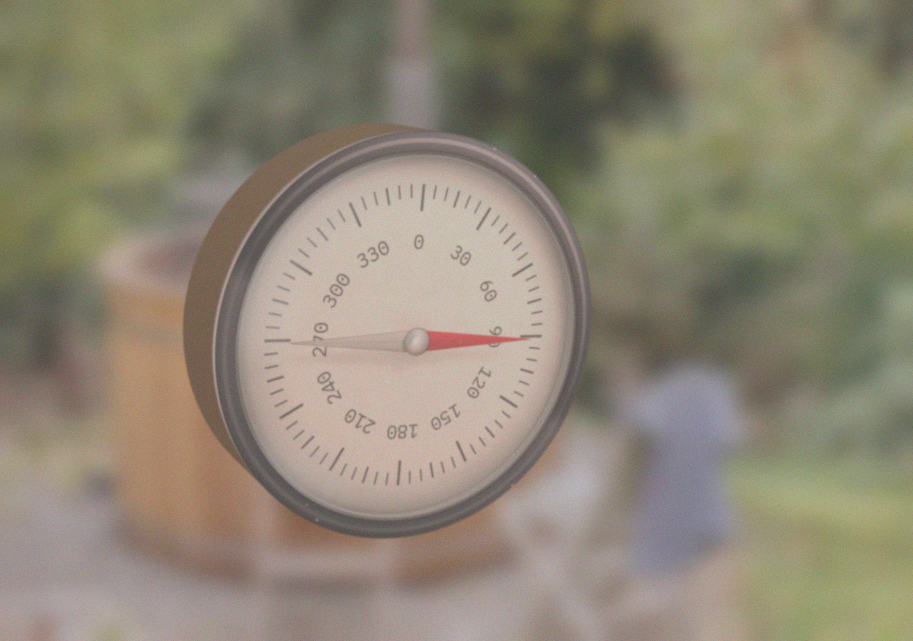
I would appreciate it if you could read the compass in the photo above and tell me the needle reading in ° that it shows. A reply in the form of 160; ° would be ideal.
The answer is 90; °
